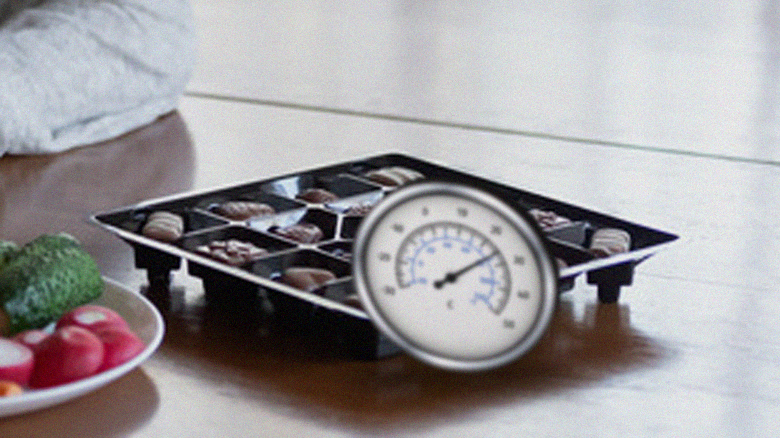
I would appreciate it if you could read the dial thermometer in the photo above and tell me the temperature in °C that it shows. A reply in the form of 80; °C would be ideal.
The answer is 25; °C
